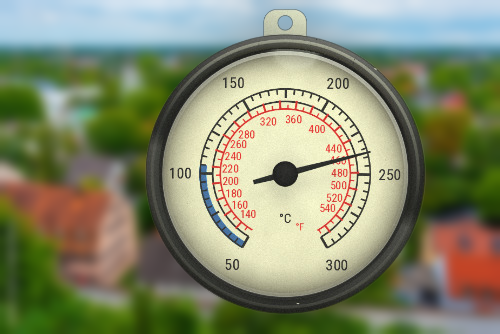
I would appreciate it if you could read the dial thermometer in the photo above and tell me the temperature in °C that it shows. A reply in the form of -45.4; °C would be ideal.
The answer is 237.5; °C
